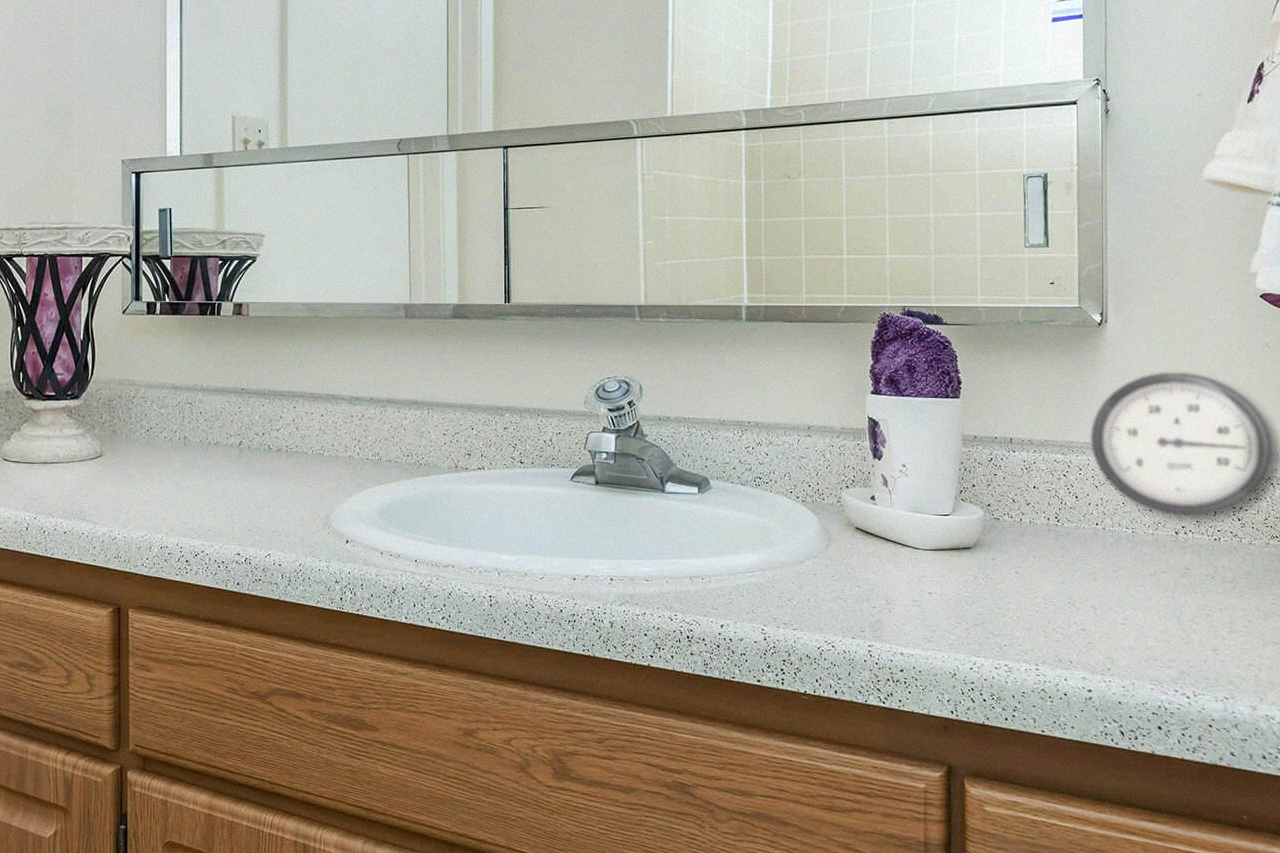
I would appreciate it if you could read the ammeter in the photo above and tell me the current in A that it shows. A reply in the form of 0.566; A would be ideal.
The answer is 45; A
